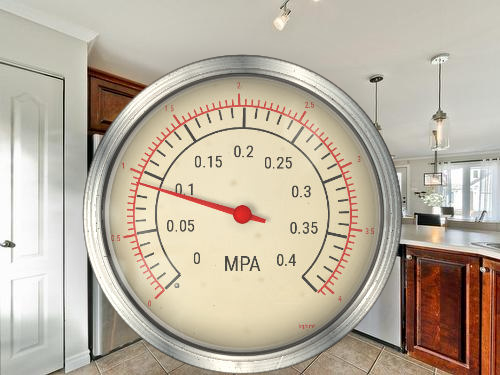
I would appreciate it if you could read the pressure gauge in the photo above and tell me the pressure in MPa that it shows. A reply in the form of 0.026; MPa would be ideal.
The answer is 0.09; MPa
